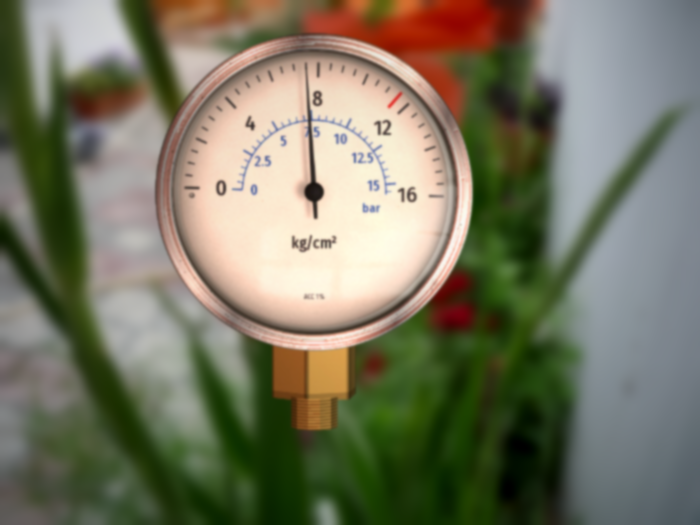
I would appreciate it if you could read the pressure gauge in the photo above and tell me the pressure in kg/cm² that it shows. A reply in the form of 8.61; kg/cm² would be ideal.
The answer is 7.5; kg/cm²
